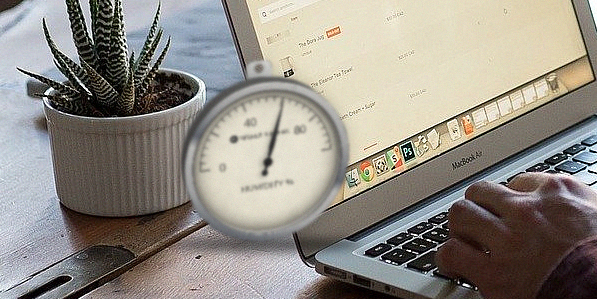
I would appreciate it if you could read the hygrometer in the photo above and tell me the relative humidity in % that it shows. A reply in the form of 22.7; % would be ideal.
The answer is 60; %
